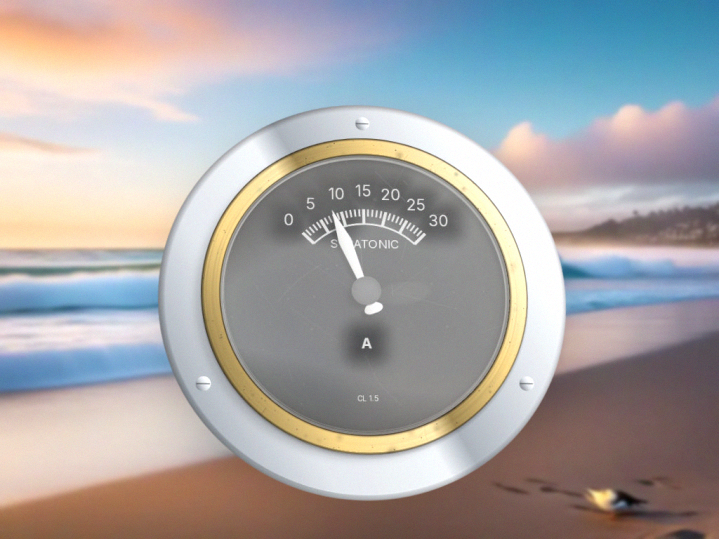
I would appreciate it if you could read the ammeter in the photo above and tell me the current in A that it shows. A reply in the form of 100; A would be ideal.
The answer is 8; A
